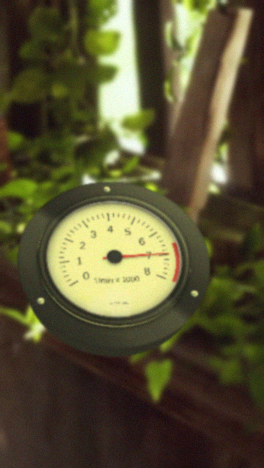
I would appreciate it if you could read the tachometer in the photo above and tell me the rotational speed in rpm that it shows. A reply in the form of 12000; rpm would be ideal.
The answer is 7000; rpm
